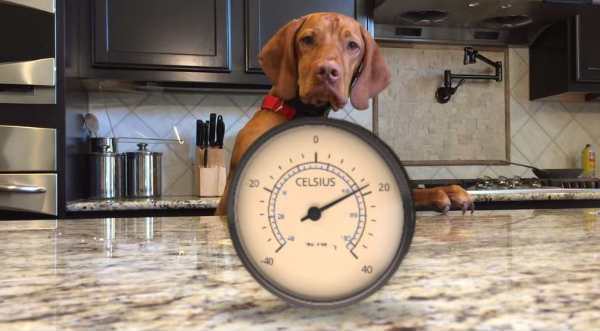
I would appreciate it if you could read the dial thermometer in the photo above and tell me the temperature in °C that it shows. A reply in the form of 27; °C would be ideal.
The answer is 18; °C
